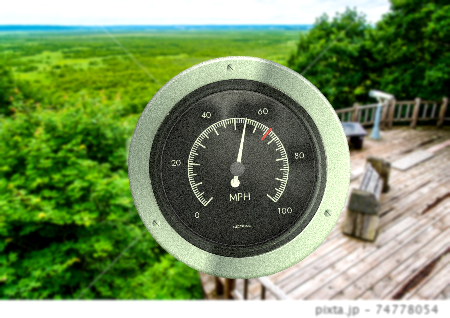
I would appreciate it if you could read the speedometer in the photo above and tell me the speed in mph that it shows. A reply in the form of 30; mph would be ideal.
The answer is 55; mph
